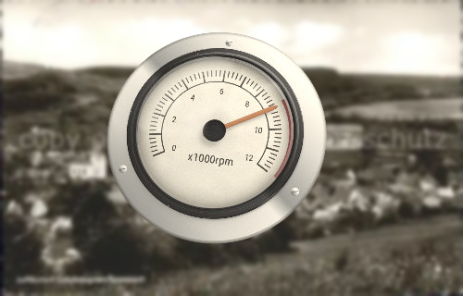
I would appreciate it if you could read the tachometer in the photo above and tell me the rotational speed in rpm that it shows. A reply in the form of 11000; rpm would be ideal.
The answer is 9000; rpm
